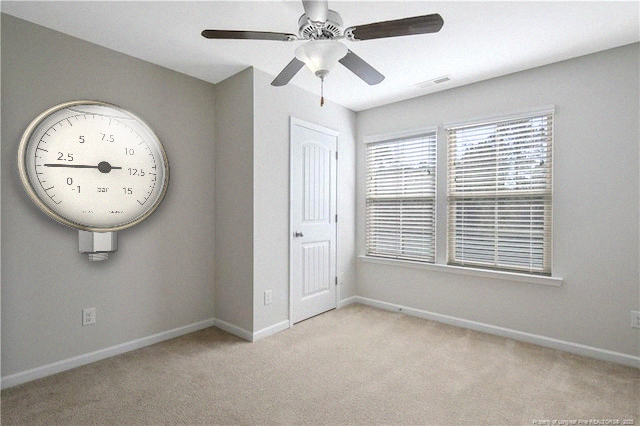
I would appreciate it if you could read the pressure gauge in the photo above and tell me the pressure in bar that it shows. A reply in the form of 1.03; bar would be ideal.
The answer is 1.5; bar
